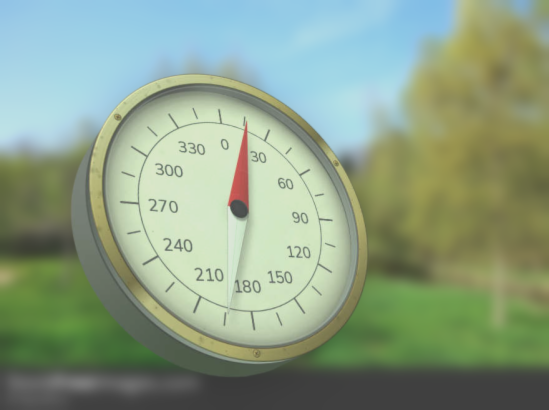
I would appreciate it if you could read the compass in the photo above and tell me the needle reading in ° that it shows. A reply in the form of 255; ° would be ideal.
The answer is 15; °
